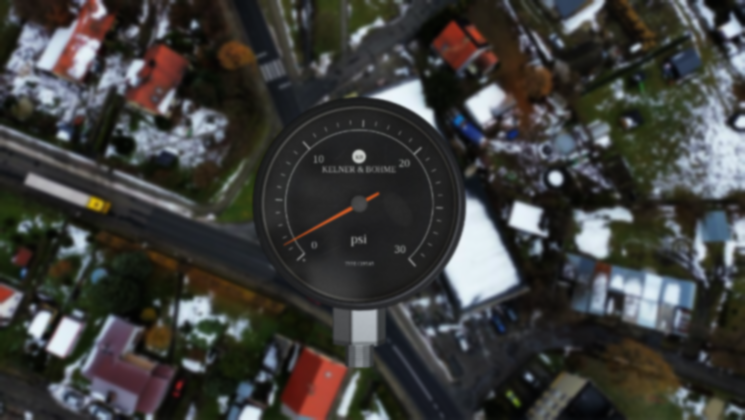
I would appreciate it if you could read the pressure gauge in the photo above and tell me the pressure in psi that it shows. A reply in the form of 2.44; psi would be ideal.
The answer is 1.5; psi
